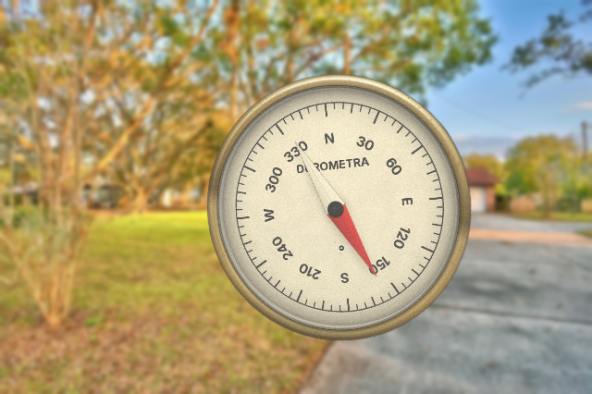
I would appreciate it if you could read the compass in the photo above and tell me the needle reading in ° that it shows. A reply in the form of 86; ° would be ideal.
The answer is 155; °
